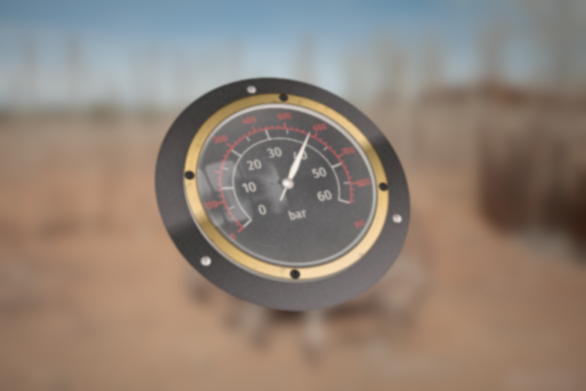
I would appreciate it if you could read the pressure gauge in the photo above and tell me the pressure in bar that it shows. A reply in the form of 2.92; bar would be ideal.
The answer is 40; bar
